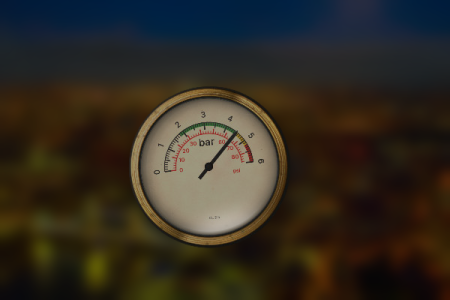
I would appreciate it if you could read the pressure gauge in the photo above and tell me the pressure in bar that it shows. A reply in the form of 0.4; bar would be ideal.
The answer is 4.5; bar
